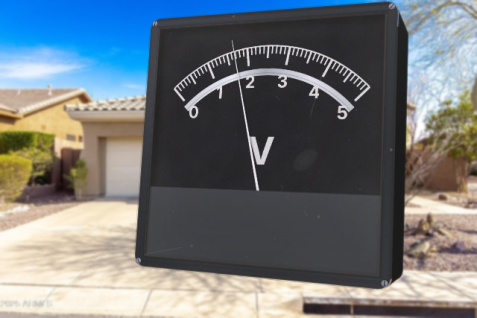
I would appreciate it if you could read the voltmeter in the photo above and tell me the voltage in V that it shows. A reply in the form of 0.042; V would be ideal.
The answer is 1.7; V
